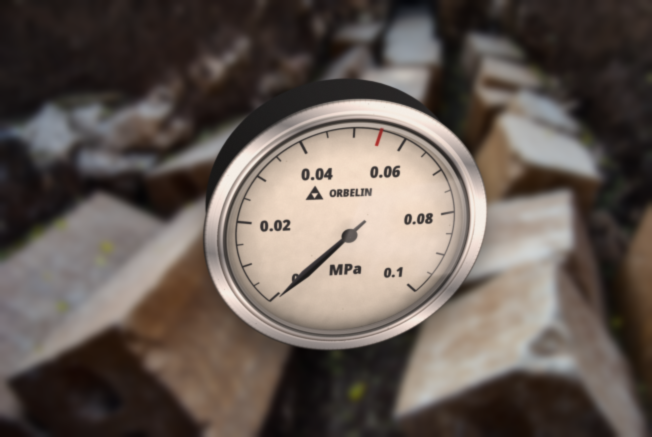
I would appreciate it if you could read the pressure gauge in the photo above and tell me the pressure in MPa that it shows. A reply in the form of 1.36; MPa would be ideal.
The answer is 0; MPa
